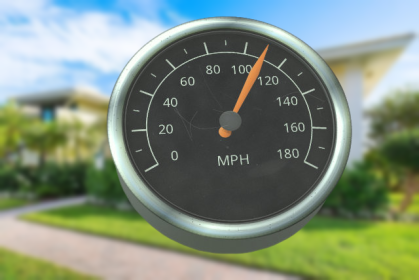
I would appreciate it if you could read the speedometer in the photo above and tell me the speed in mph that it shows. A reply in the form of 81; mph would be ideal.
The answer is 110; mph
